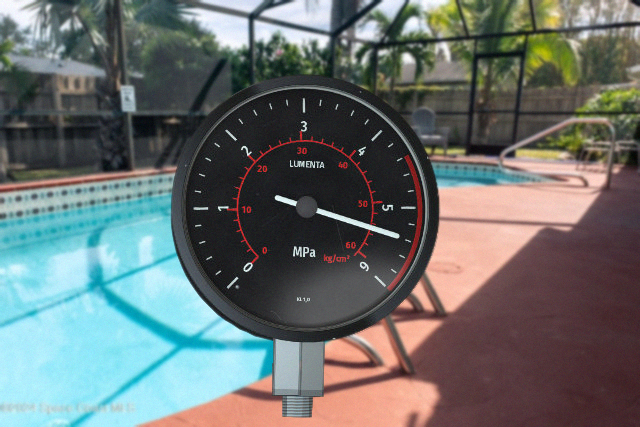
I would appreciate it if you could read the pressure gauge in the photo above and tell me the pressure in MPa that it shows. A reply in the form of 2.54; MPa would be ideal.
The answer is 5.4; MPa
